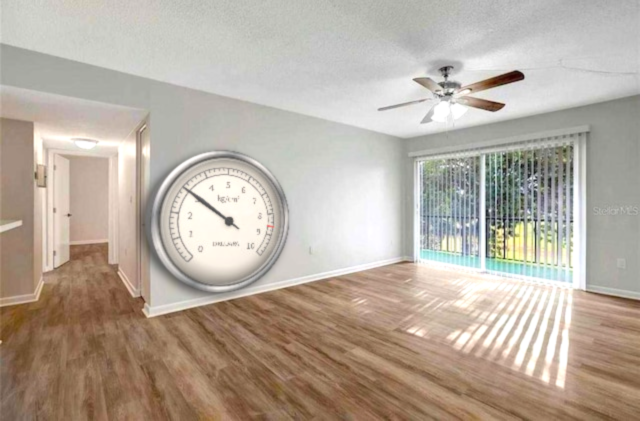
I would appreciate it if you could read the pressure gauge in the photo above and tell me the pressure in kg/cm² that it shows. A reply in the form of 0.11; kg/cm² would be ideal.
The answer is 3; kg/cm²
